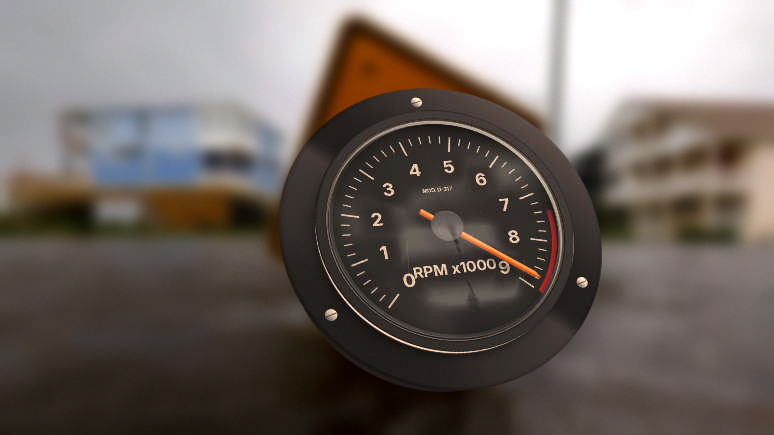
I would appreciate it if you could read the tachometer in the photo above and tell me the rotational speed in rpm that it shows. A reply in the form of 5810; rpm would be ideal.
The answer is 8800; rpm
